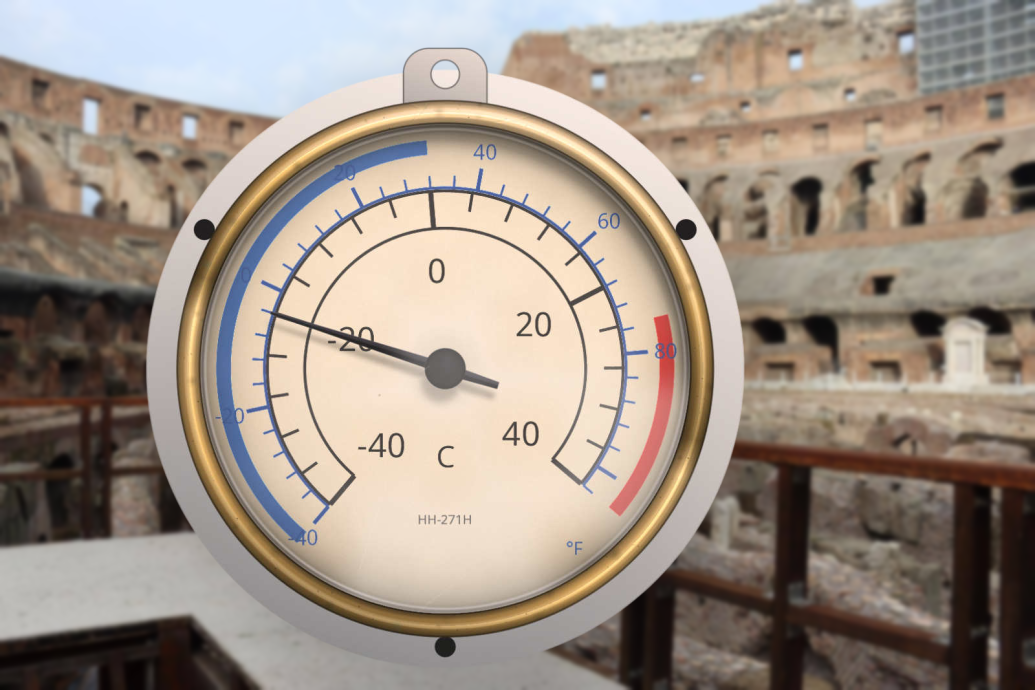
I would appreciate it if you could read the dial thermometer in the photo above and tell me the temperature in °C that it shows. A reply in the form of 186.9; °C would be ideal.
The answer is -20; °C
